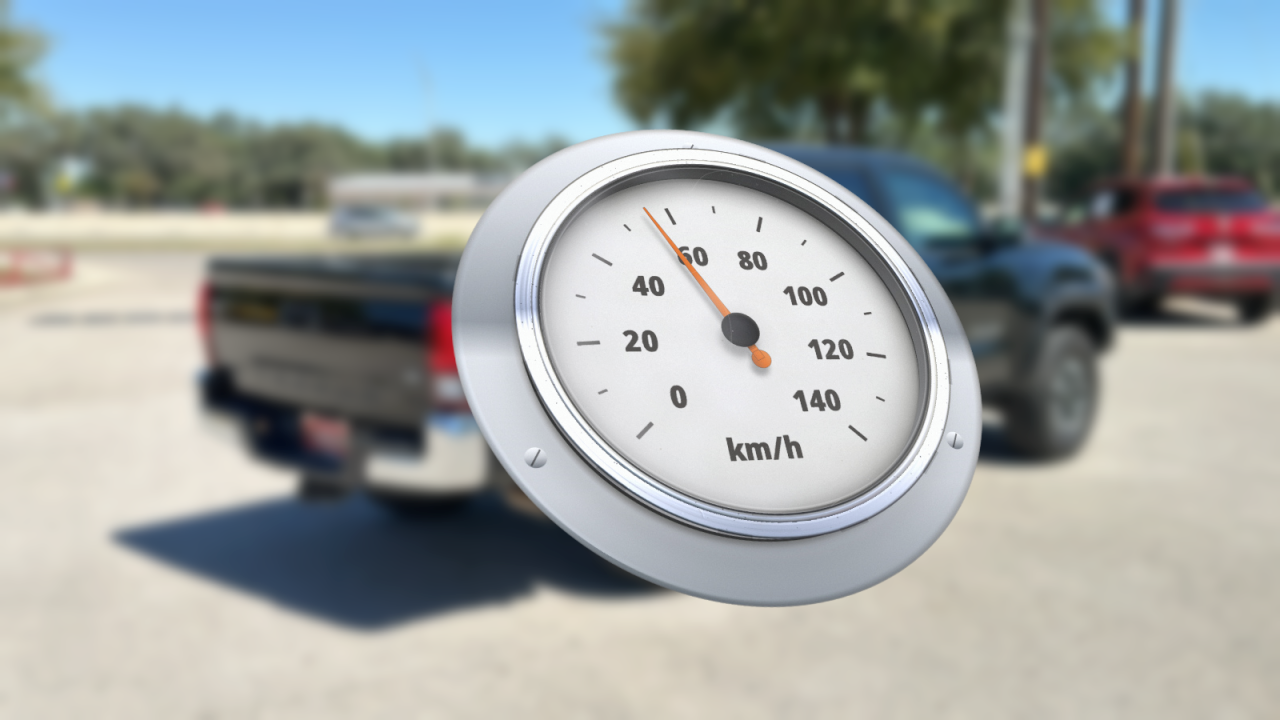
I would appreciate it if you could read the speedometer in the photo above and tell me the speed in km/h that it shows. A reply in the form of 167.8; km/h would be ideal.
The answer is 55; km/h
